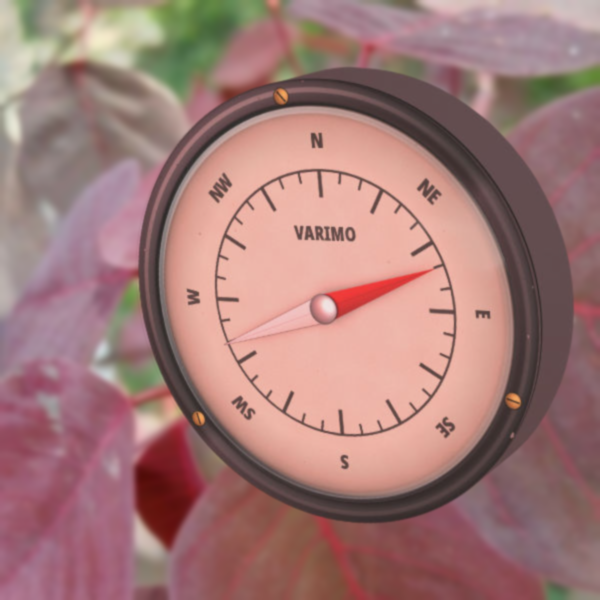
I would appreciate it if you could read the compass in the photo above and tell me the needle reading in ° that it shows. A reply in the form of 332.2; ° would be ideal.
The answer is 70; °
